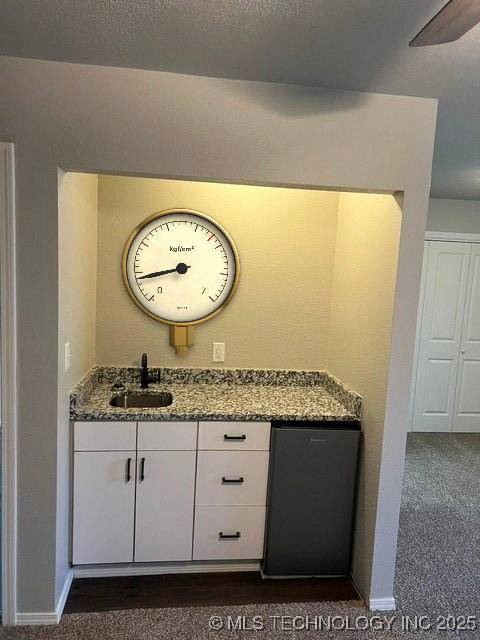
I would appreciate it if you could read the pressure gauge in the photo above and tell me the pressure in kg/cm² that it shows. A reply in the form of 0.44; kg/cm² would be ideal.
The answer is 0.8; kg/cm²
